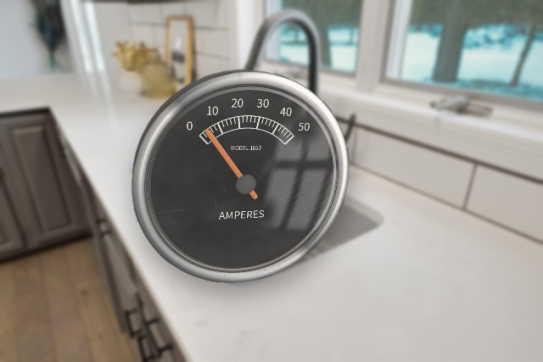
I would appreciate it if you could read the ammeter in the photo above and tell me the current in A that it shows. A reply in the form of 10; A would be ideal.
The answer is 4; A
